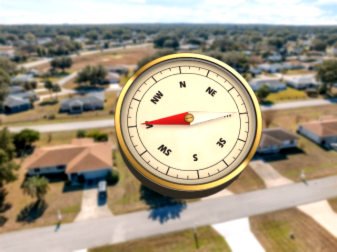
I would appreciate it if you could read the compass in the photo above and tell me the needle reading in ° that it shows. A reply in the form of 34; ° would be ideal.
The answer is 270; °
